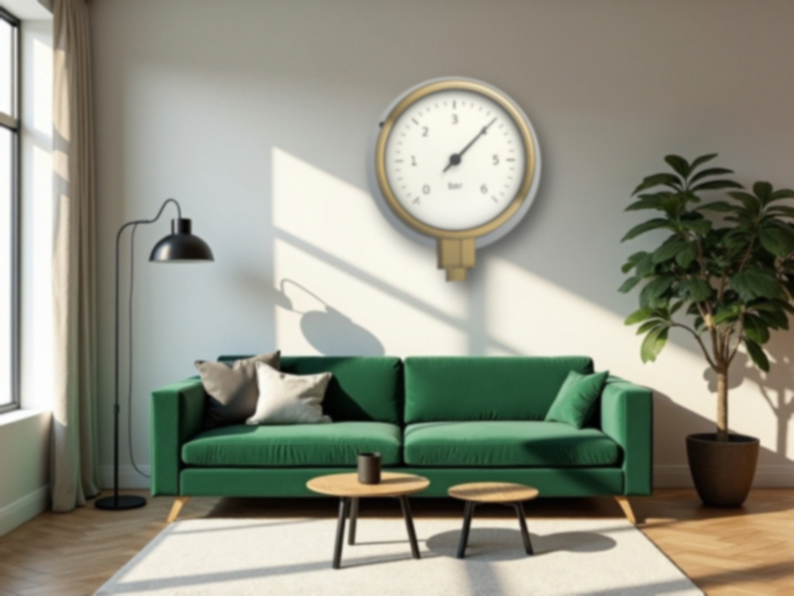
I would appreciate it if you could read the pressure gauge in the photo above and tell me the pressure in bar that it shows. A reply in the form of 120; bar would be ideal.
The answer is 4; bar
